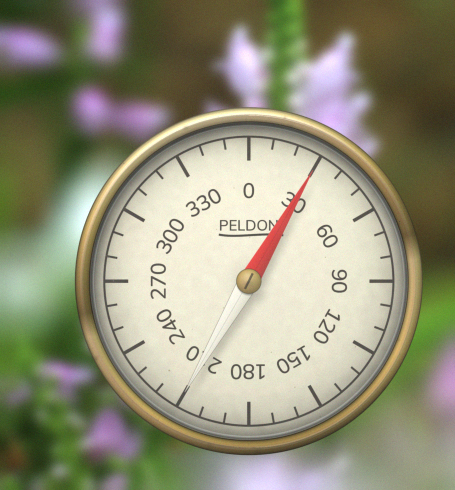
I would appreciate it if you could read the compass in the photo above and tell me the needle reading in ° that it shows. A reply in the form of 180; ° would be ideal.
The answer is 30; °
